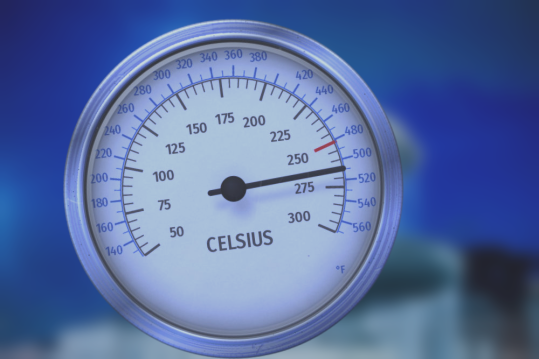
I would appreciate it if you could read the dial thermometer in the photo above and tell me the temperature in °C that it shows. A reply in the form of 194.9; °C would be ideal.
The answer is 265; °C
